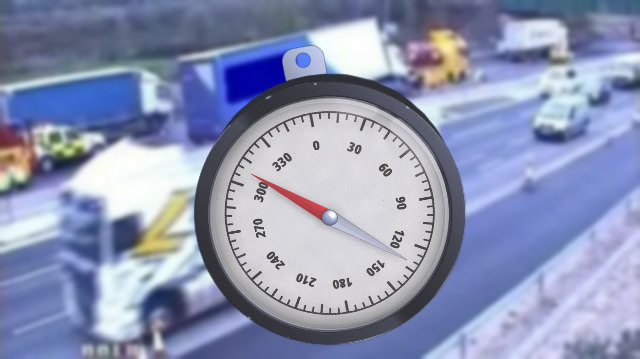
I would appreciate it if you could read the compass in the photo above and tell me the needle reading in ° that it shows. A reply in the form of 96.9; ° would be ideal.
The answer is 310; °
